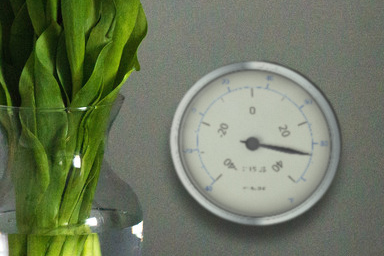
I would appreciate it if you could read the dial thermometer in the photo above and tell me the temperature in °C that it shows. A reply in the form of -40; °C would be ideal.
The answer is 30; °C
